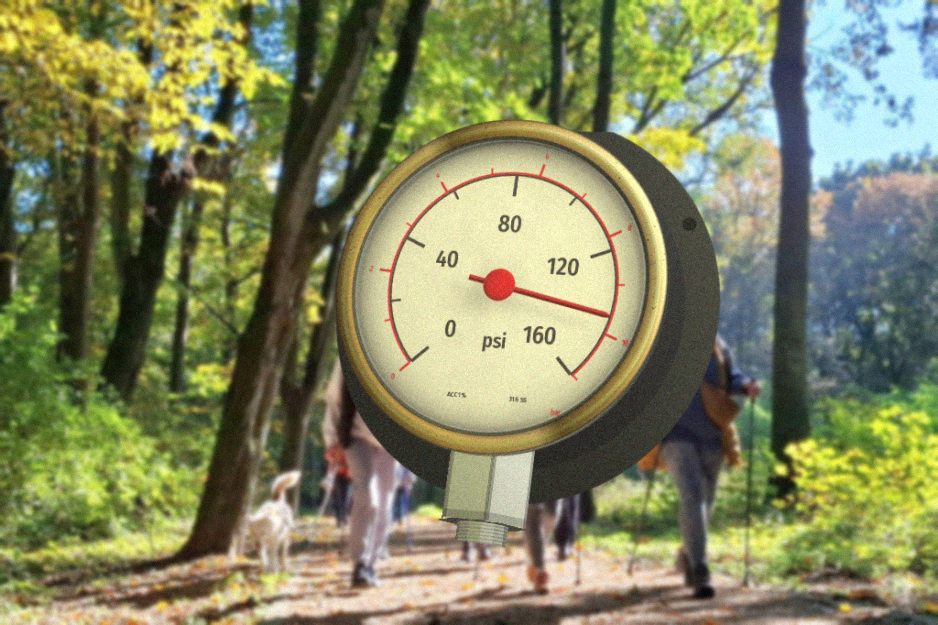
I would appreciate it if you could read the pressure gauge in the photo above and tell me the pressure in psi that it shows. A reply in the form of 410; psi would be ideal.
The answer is 140; psi
